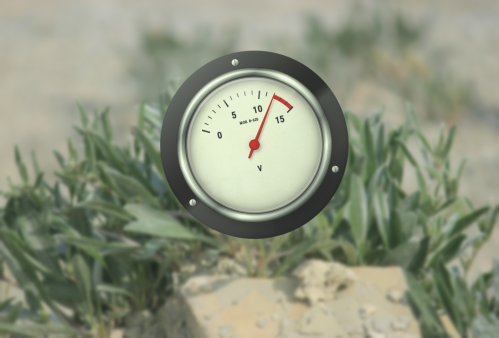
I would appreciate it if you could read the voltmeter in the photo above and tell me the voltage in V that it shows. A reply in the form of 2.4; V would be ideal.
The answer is 12; V
